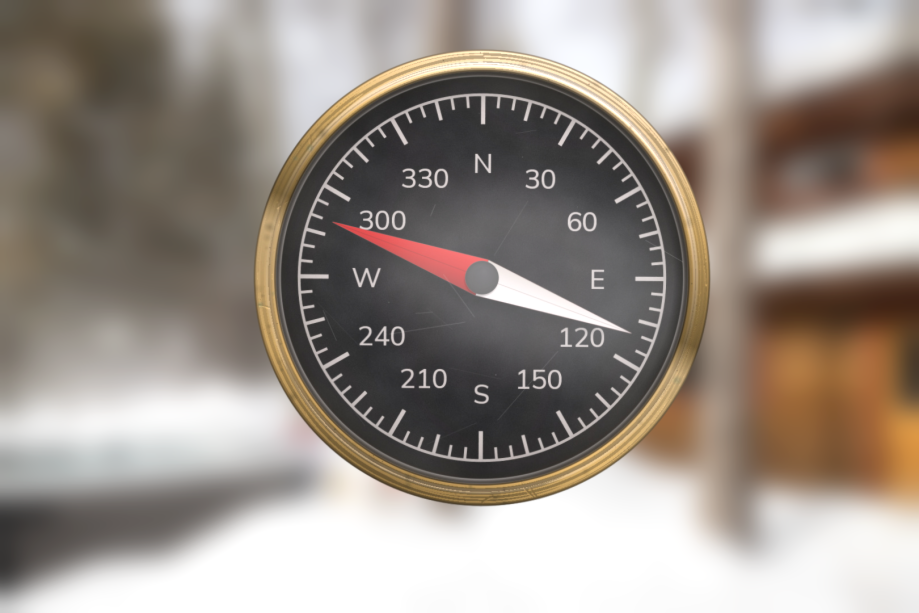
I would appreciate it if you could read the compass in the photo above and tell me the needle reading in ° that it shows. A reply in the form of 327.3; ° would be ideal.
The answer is 290; °
